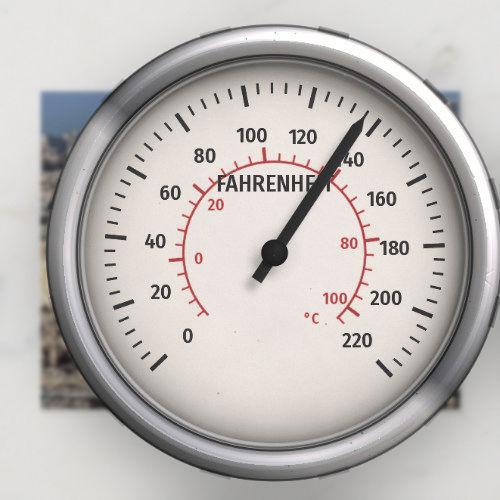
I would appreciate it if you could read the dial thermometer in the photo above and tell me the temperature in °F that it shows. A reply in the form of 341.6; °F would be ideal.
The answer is 136; °F
